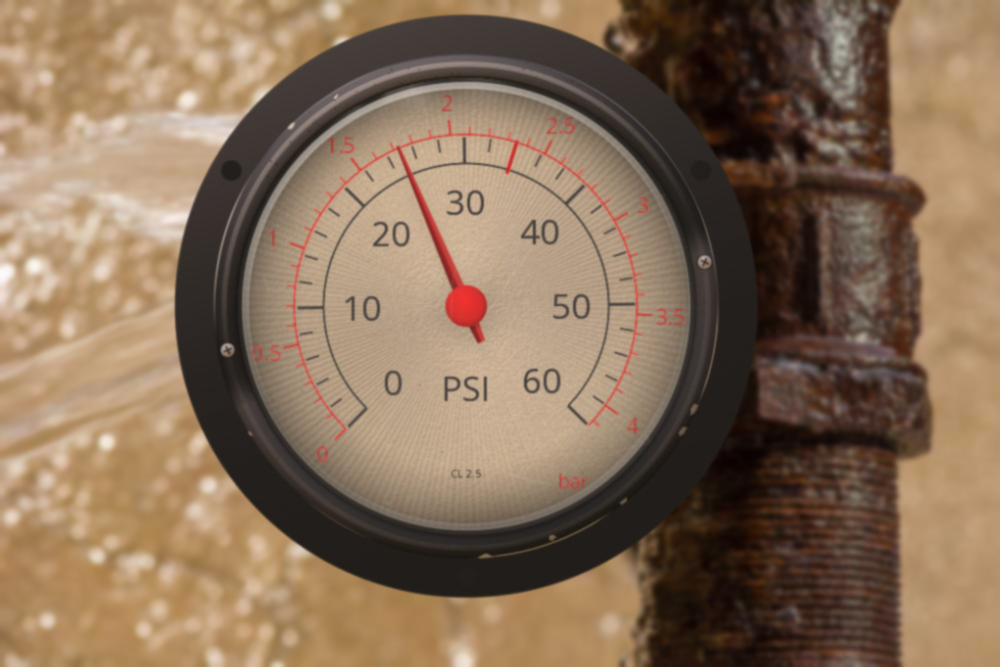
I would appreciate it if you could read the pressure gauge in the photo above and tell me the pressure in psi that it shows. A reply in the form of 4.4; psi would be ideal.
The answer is 25; psi
